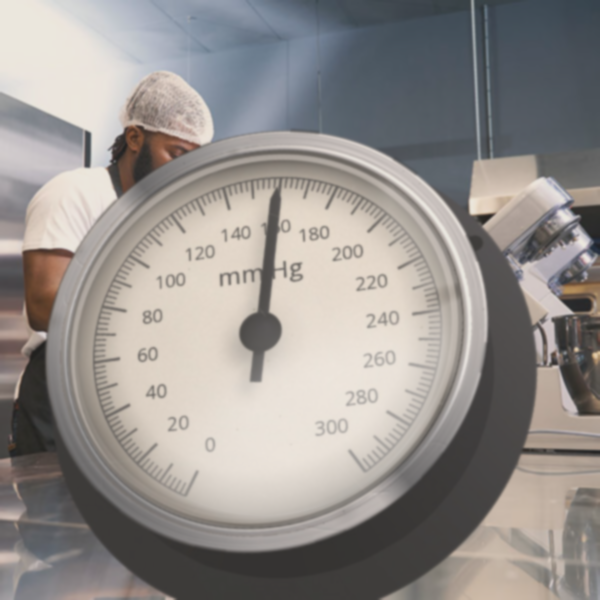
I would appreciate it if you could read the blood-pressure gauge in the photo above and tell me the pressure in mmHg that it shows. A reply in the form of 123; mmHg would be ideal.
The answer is 160; mmHg
